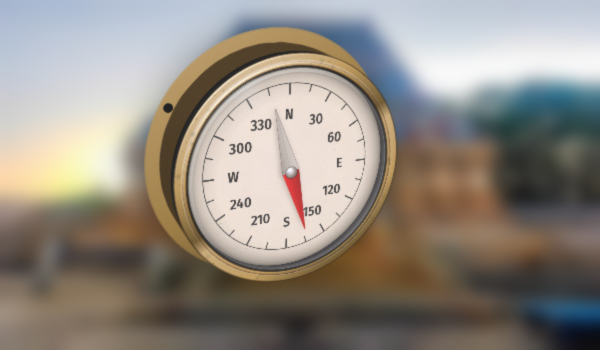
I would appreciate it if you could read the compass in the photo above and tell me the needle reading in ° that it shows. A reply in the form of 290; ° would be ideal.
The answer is 165; °
